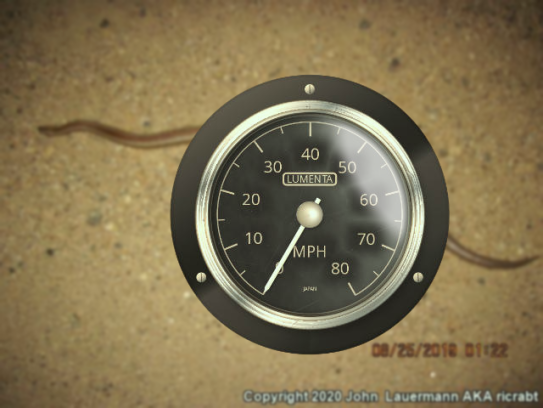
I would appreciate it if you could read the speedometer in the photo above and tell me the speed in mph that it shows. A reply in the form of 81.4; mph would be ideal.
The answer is 0; mph
